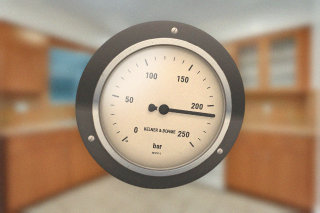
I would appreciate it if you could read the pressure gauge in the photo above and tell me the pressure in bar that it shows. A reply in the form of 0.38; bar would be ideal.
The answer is 210; bar
